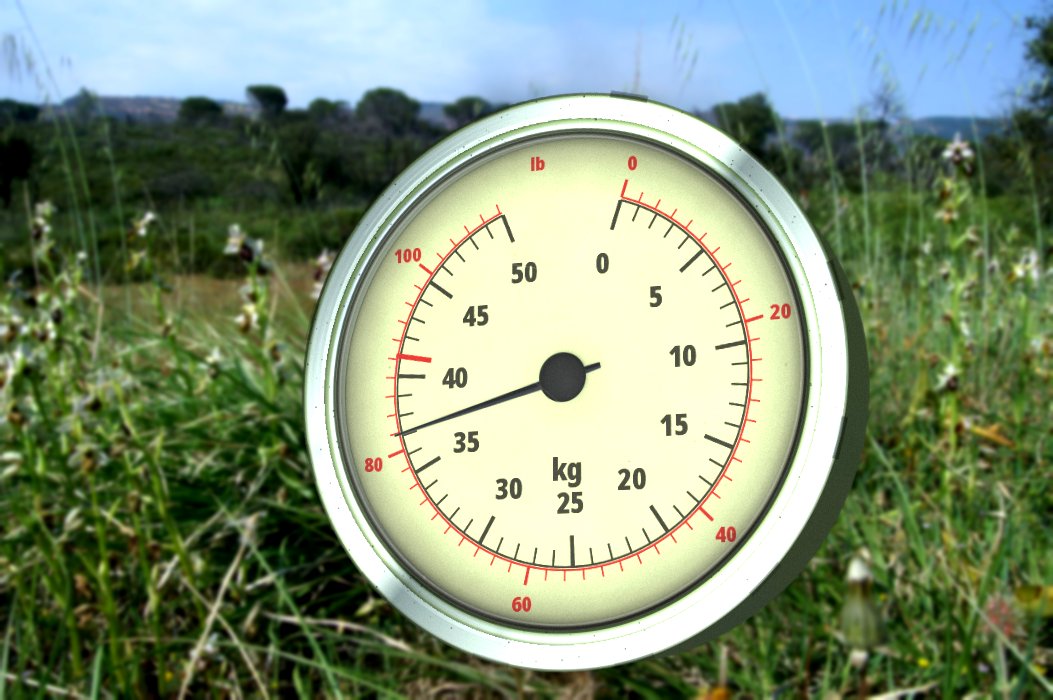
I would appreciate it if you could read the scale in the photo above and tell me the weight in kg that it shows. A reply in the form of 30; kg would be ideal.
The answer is 37; kg
